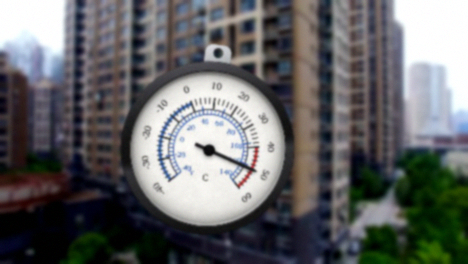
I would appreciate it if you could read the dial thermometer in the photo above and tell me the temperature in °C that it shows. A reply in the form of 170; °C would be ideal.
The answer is 50; °C
